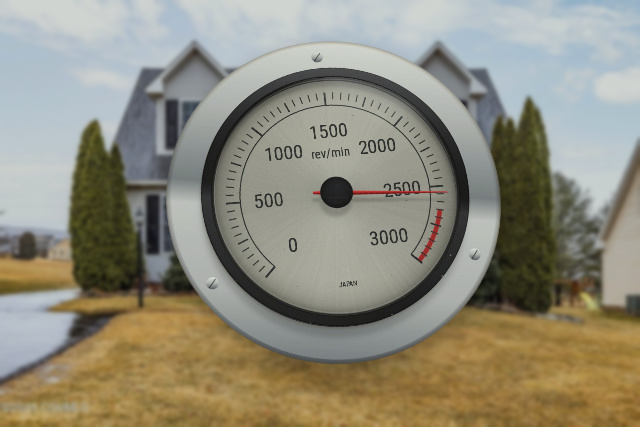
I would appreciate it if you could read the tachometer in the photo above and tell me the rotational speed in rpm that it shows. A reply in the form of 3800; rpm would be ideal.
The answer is 2550; rpm
